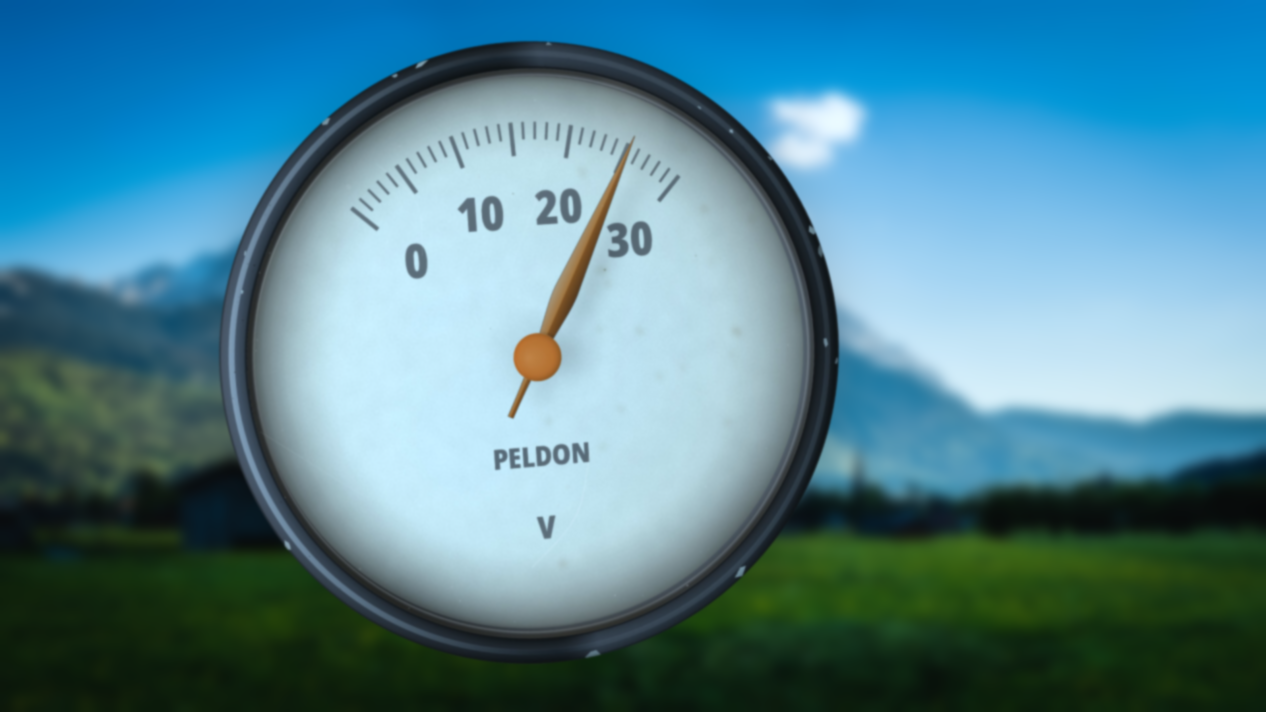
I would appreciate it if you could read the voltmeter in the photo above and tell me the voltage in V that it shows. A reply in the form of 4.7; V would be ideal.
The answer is 25; V
